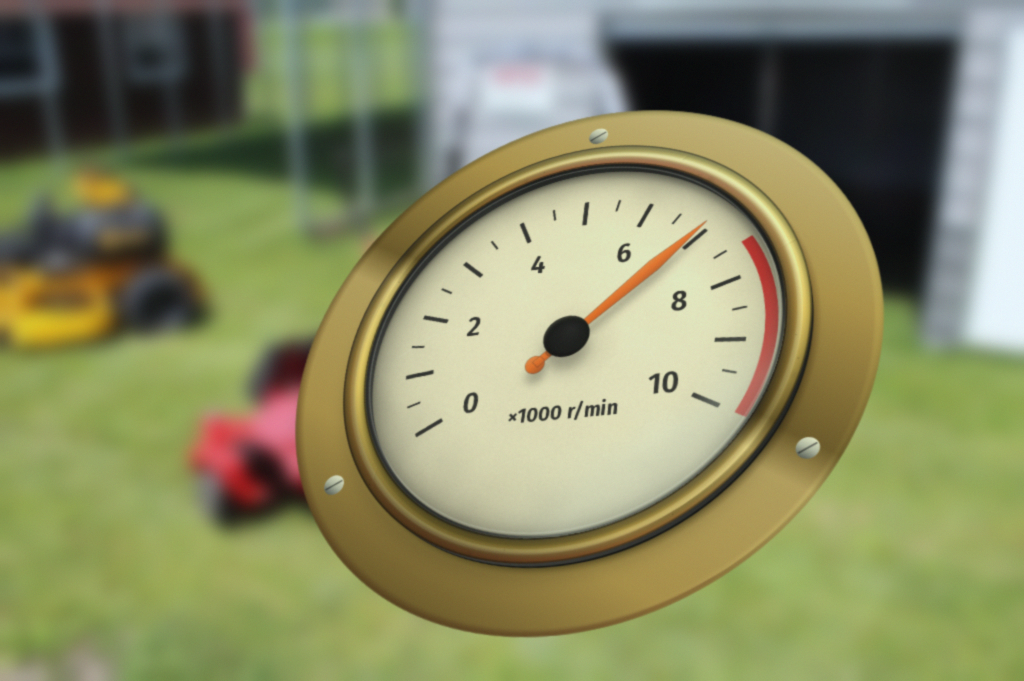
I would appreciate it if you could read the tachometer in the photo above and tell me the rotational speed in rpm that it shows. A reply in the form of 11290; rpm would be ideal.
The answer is 7000; rpm
